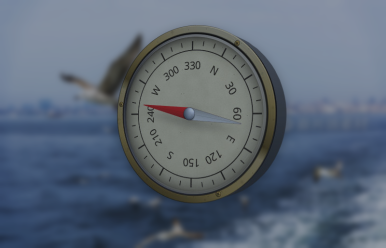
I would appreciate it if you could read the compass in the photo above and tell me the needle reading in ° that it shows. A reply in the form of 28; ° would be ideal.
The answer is 250; °
